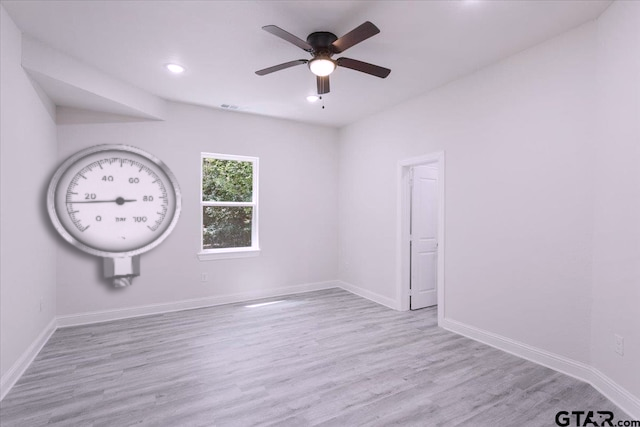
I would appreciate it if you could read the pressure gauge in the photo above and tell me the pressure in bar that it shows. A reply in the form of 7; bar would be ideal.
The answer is 15; bar
